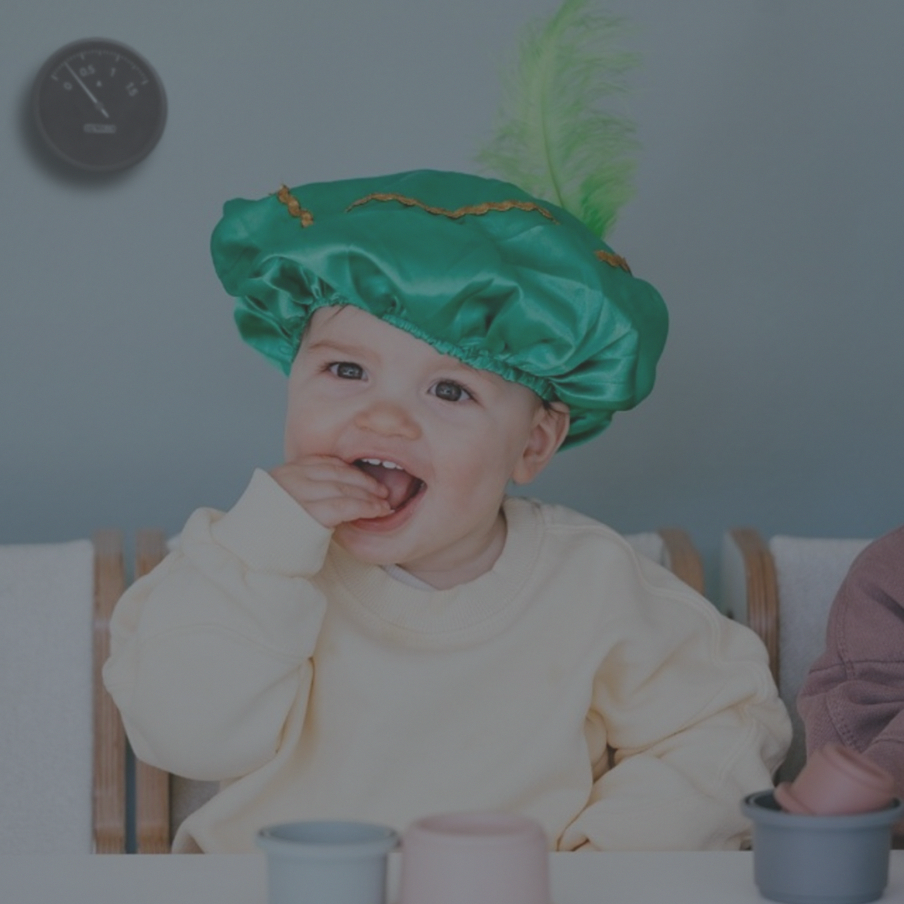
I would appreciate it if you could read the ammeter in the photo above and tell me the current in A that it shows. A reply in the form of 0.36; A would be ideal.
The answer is 0.25; A
